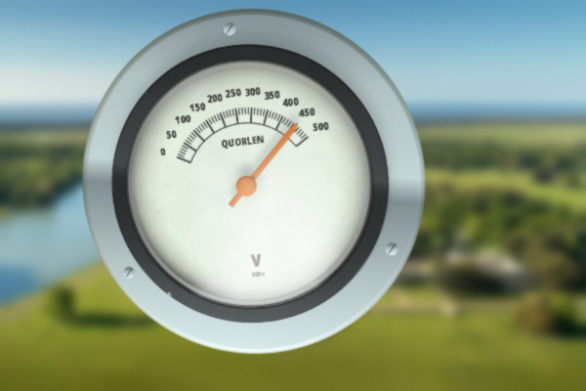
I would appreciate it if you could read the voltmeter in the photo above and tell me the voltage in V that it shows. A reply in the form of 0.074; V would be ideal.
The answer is 450; V
